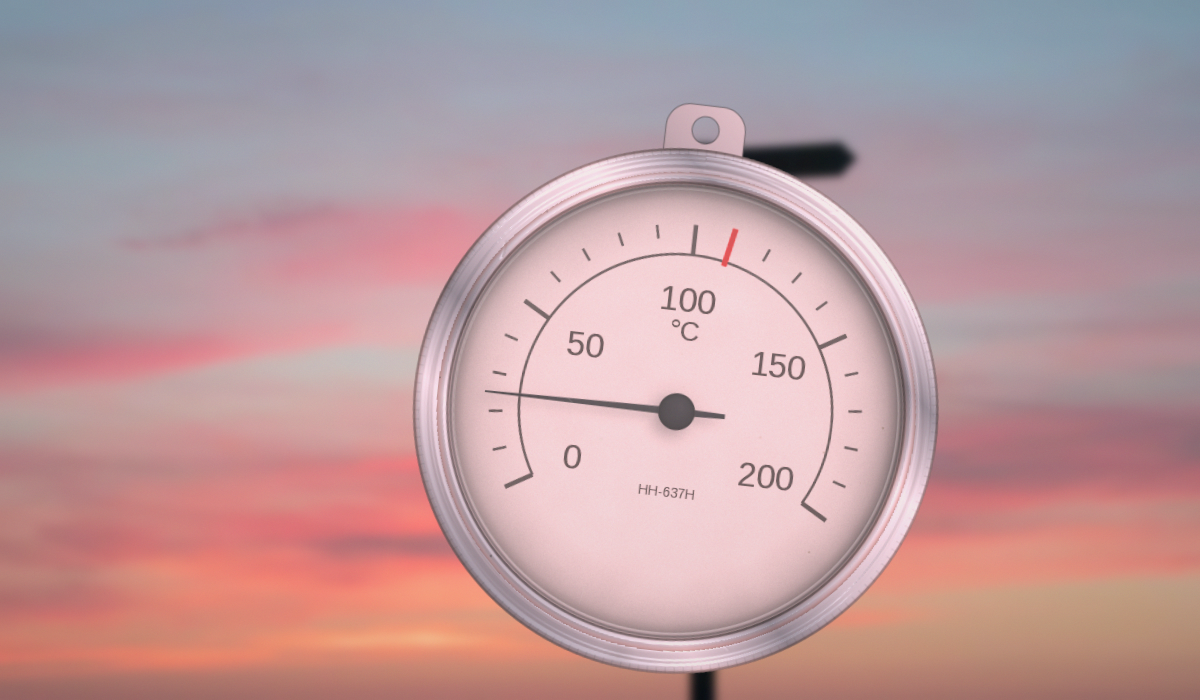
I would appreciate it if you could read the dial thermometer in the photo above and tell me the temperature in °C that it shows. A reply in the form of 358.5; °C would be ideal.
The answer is 25; °C
